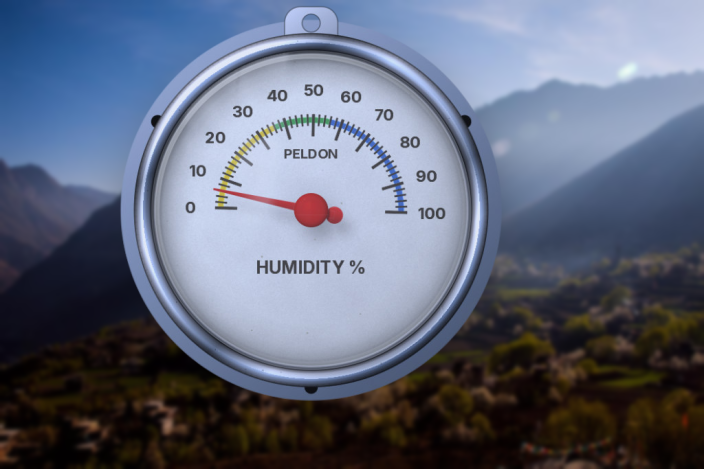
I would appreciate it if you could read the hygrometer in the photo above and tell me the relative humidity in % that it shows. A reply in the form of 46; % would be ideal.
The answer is 6; %
